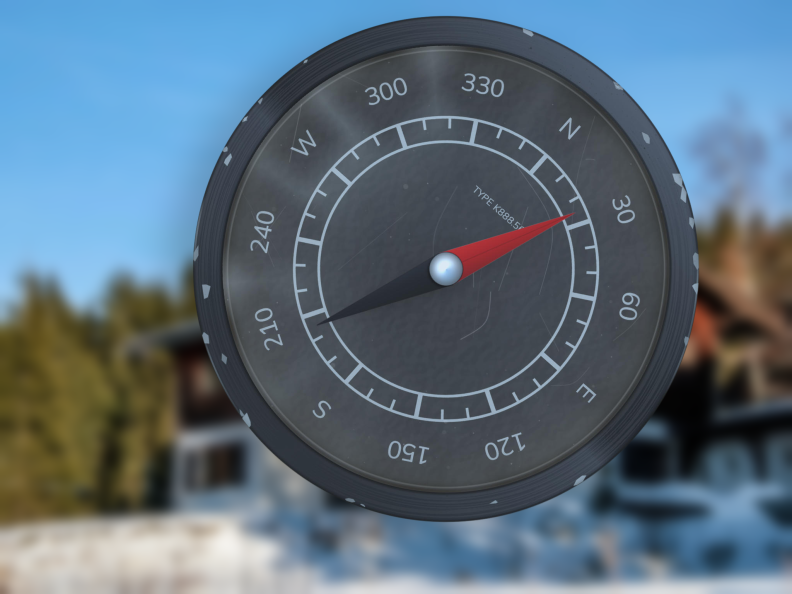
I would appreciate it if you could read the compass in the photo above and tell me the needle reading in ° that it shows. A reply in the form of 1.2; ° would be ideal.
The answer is 25; °
